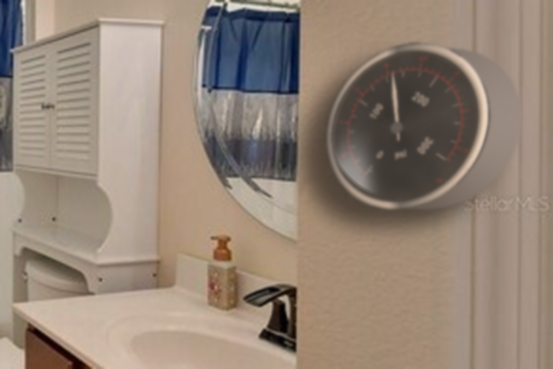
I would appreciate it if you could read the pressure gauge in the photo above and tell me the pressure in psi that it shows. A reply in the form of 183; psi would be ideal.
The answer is 150; psi
